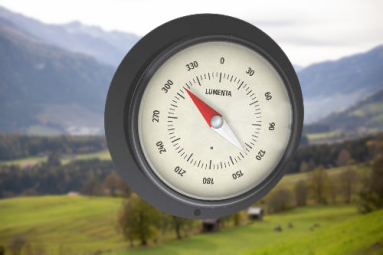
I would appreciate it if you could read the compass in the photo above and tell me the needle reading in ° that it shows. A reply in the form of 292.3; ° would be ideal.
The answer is 310; °
